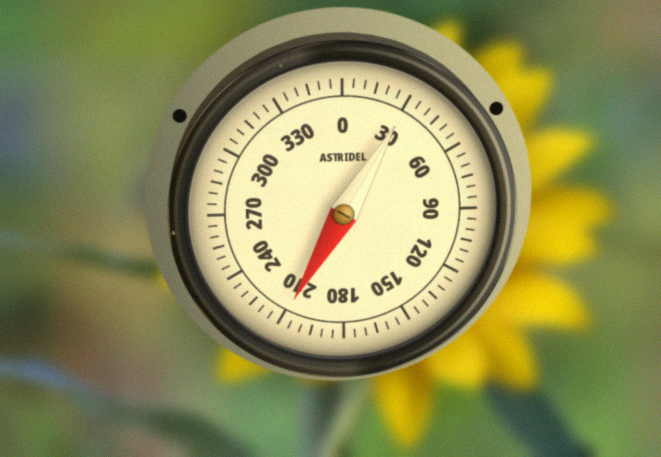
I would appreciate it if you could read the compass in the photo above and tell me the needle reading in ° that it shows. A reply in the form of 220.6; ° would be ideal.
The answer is 210; °
